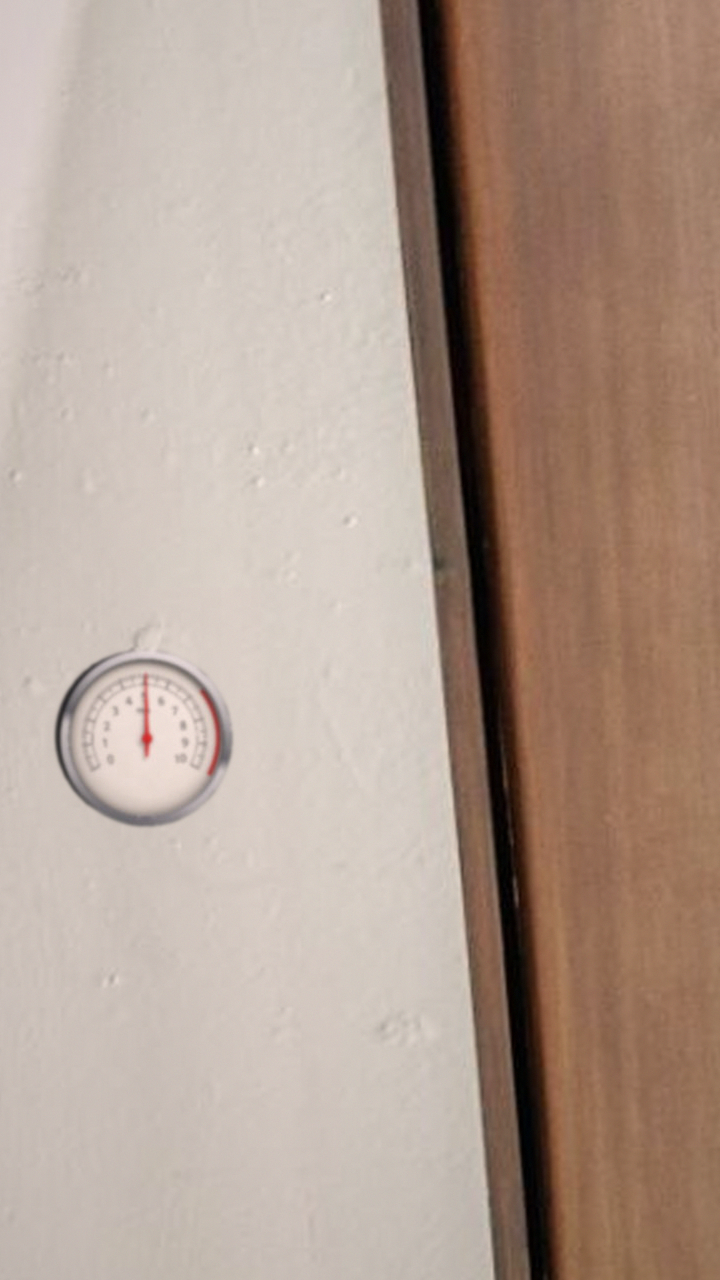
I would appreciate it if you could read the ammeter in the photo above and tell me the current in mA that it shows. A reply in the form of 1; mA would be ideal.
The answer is 5; mA
